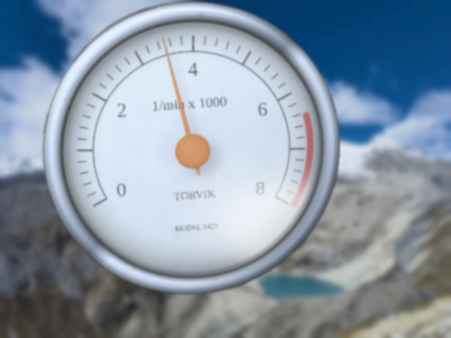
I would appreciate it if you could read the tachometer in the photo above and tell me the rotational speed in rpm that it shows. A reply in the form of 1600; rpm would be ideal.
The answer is 3500; rpm
